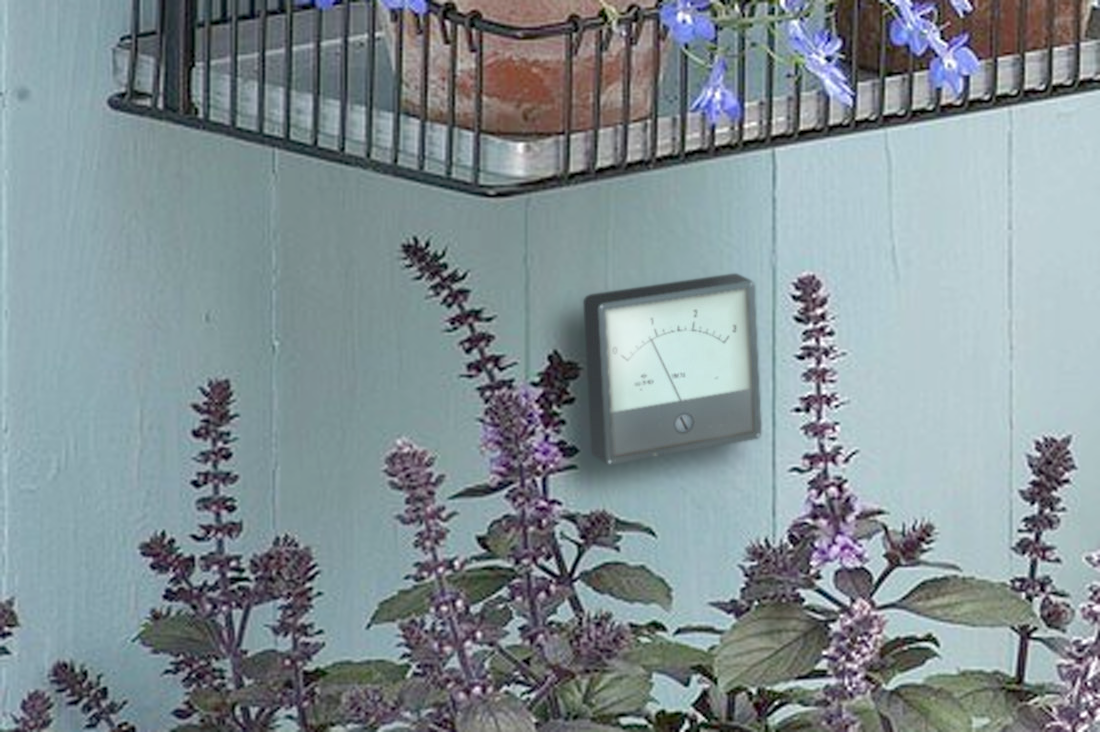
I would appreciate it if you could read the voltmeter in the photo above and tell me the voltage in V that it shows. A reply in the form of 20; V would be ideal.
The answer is 0.8; V
